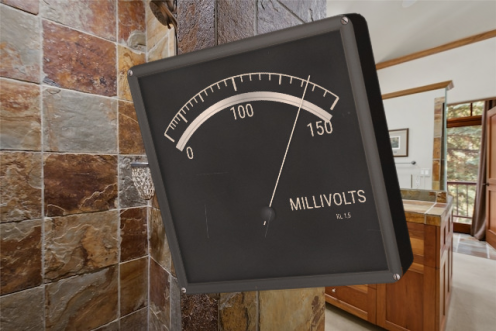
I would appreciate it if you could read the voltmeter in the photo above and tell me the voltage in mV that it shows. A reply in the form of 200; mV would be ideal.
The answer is 137.5; mV
